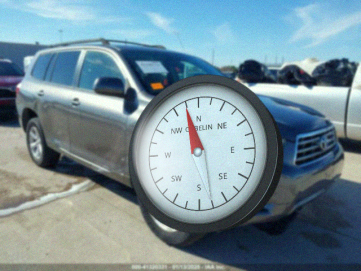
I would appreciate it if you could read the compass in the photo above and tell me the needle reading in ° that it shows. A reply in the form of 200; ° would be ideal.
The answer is 345; °
